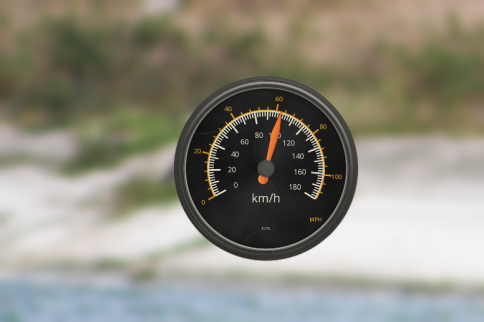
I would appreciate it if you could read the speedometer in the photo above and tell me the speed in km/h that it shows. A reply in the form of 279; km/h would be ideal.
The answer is 100; km/h
